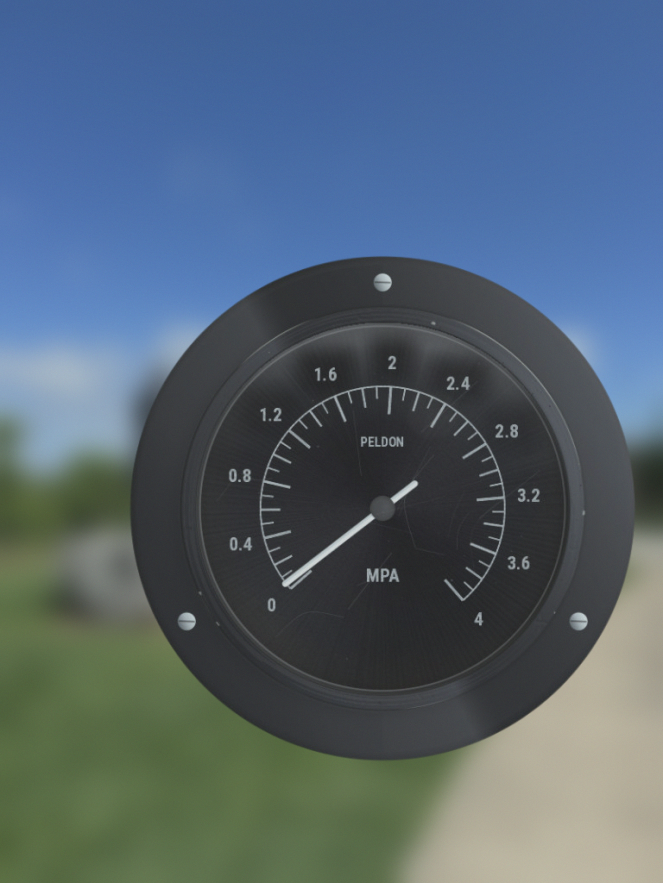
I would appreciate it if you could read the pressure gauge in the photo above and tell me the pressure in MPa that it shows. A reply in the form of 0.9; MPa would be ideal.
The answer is 0.05; MPa
